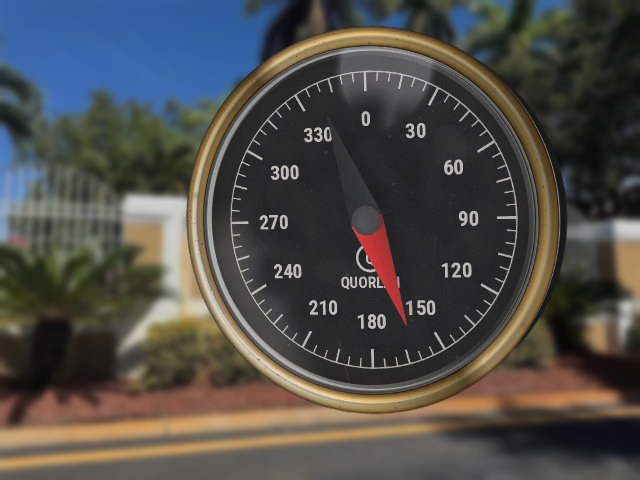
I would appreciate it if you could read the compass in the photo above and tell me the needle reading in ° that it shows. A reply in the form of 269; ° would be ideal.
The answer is 160; °
